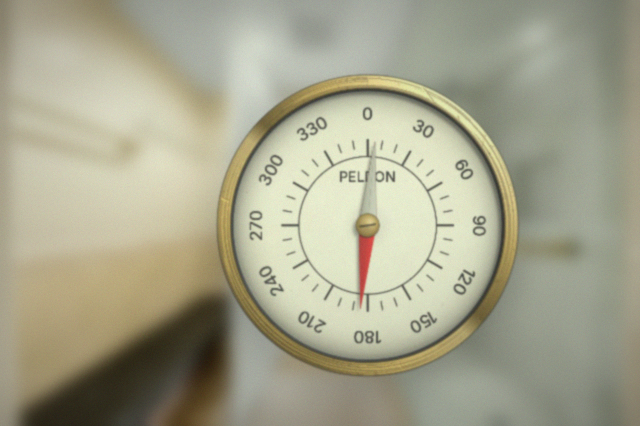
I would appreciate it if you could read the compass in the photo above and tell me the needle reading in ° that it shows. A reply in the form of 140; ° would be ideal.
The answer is 185; °
